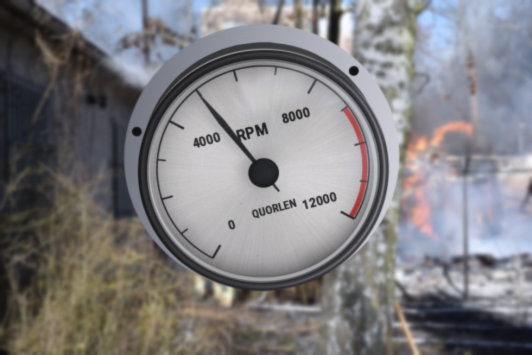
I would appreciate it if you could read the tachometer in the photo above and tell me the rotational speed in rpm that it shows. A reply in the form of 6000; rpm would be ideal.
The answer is 5000; rpm
